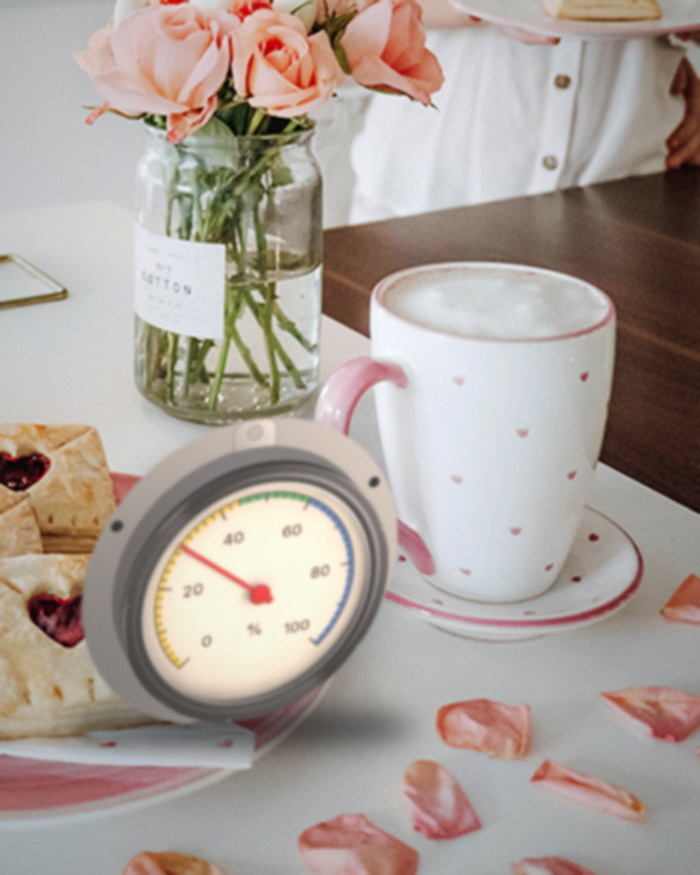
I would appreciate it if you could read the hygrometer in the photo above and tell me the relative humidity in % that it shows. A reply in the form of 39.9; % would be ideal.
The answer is 30; %
